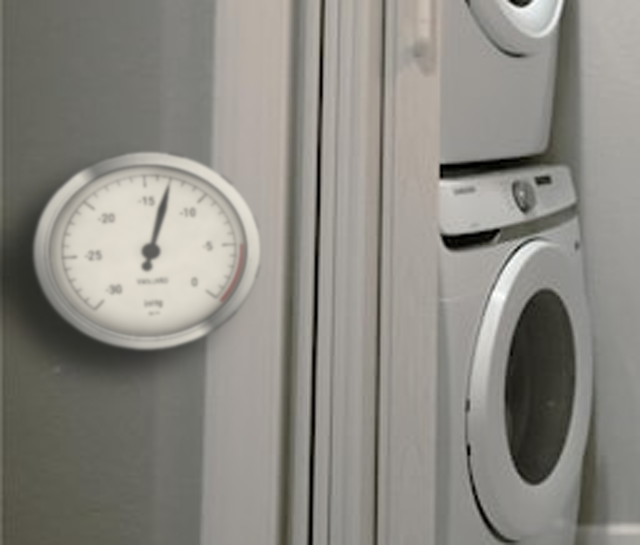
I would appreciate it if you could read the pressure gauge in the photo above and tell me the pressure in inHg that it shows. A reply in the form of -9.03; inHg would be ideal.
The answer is -13; inHg
